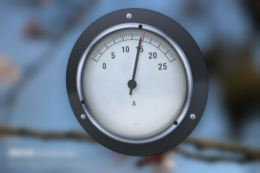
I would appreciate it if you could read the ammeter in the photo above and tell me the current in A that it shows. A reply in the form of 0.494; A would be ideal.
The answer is 15; A
